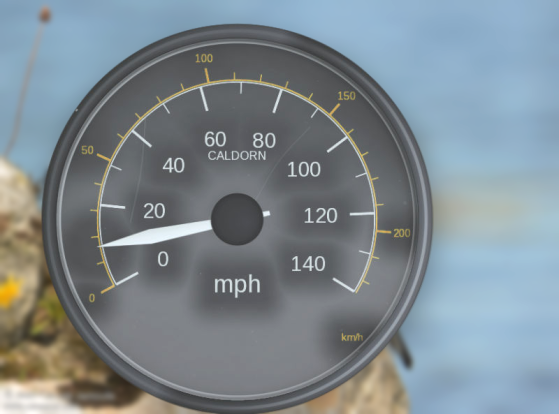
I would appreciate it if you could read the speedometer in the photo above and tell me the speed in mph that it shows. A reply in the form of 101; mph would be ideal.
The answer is 10; mph
